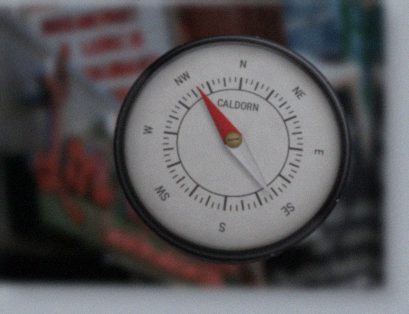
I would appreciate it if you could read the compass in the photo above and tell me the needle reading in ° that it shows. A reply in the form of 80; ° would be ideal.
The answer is 320; °
